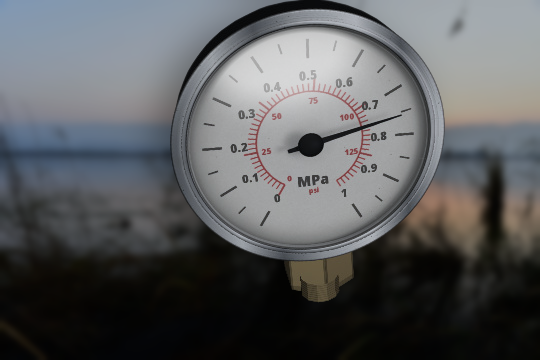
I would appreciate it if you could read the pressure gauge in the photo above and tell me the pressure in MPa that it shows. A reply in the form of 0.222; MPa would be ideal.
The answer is 0.75; MPa
